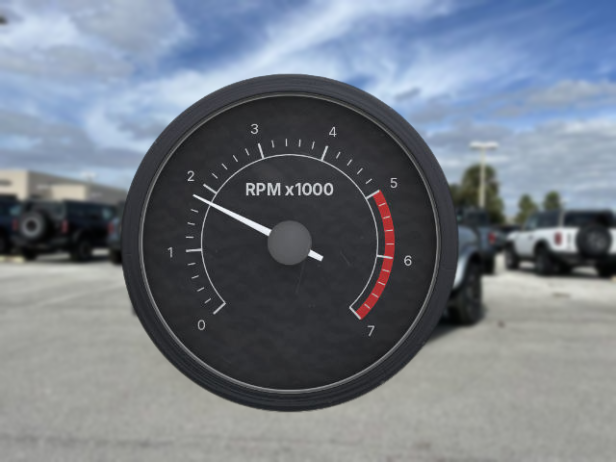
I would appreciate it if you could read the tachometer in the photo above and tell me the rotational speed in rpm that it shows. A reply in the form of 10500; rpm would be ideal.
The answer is 1800; rpm
